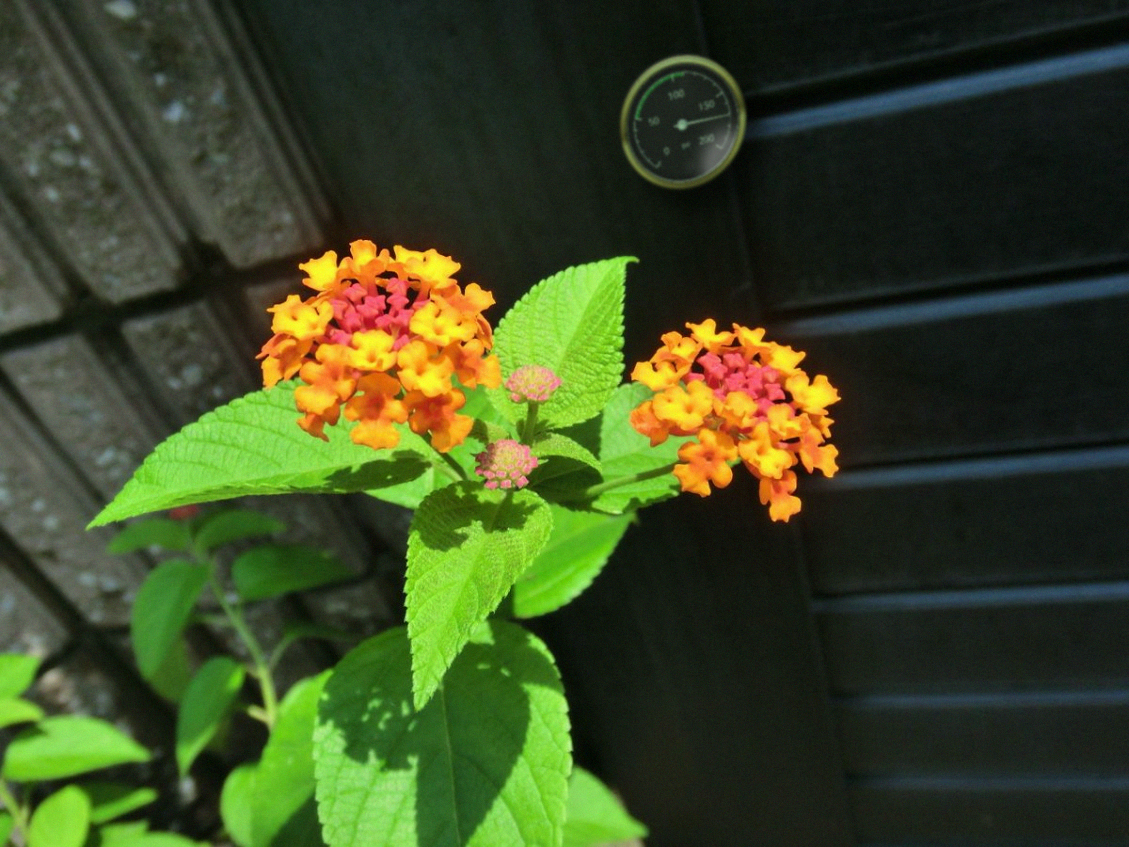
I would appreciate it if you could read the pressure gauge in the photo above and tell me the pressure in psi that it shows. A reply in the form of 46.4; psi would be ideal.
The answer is 170; psi
